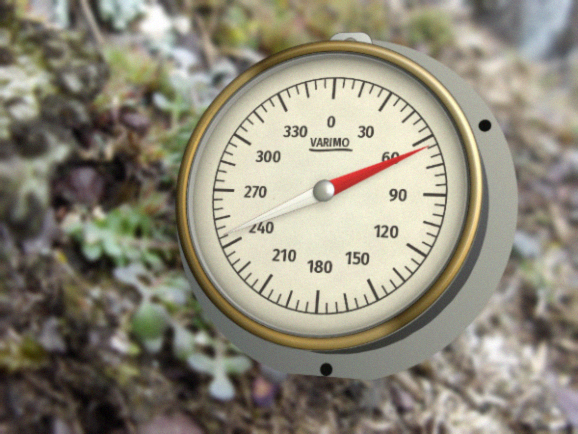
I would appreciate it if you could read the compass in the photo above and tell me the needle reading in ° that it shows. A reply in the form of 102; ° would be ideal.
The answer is 65; °
